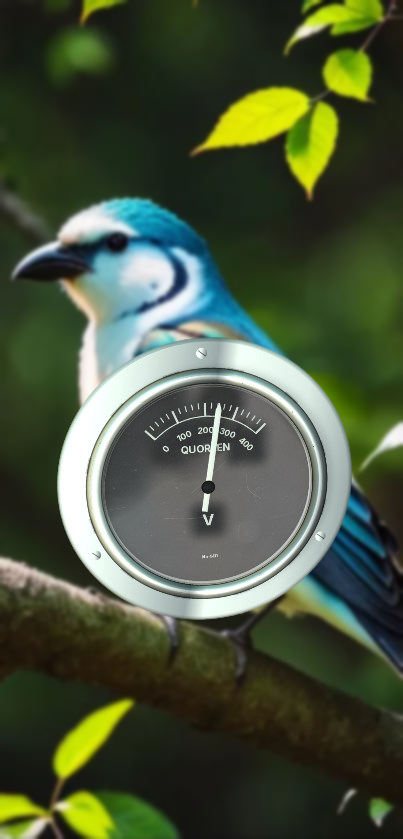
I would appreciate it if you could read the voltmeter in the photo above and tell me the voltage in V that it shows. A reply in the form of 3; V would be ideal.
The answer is 240; V
